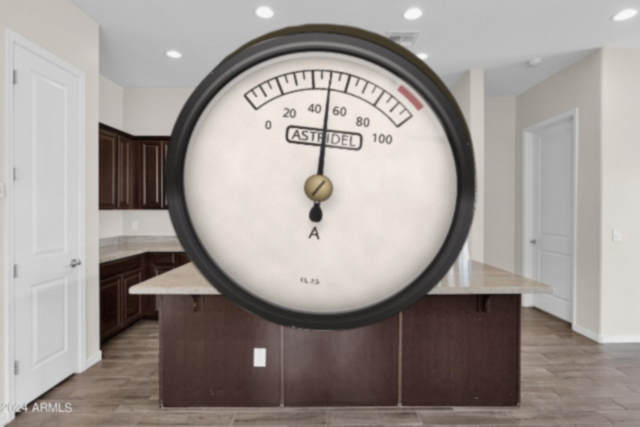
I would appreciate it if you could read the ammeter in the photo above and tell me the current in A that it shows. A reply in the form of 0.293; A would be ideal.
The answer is 50; A
